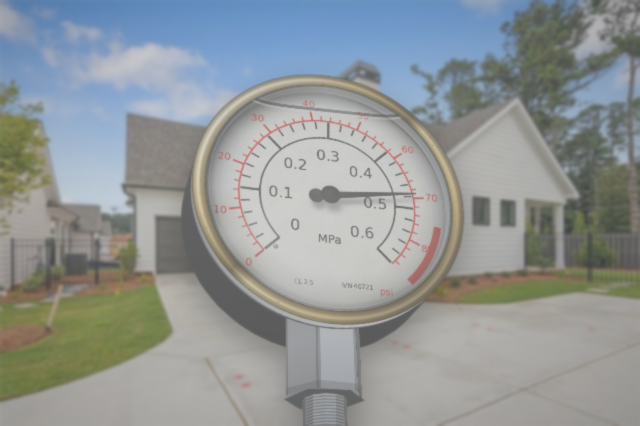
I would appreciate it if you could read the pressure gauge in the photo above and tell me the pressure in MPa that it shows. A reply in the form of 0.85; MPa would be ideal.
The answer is 0.48; MPa
